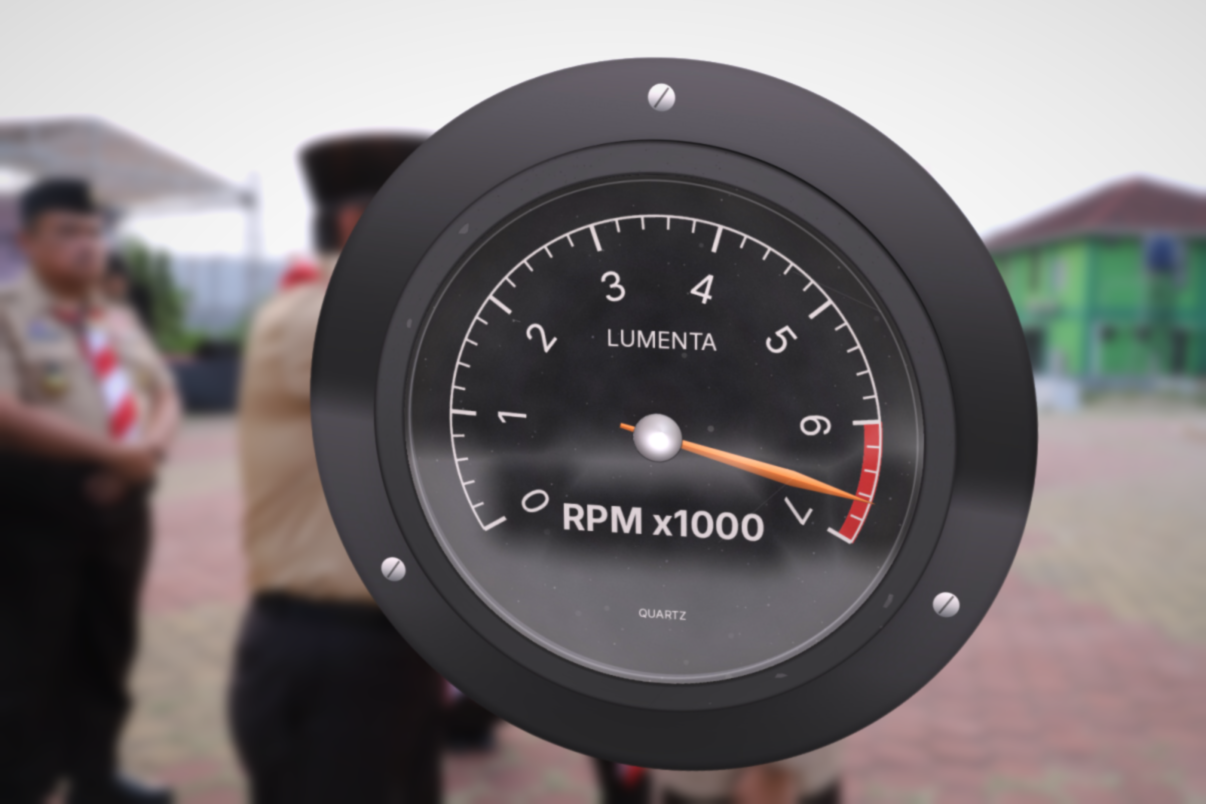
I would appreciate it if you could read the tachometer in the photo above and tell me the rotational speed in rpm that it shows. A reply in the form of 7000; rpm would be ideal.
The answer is 6600; rpm
